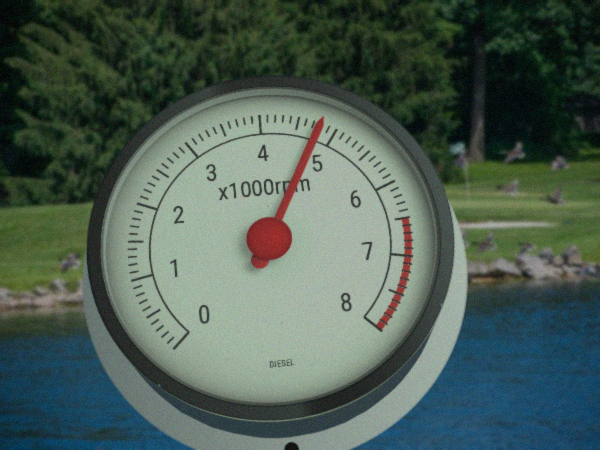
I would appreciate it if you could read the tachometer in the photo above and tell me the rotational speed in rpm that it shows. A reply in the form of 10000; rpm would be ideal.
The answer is 4800; rpm
